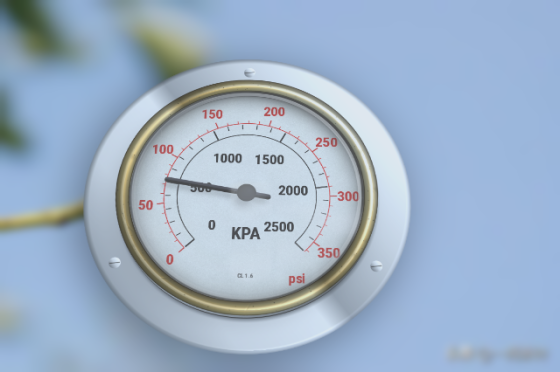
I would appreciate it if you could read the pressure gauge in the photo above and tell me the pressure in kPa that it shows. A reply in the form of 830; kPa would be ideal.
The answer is 500; kPa
